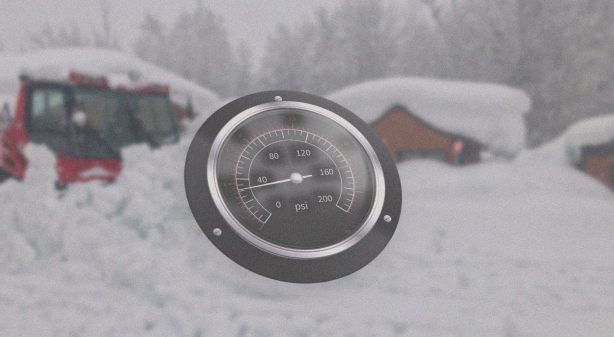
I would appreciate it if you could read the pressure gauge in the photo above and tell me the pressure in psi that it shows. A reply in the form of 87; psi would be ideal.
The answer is 30; psi
